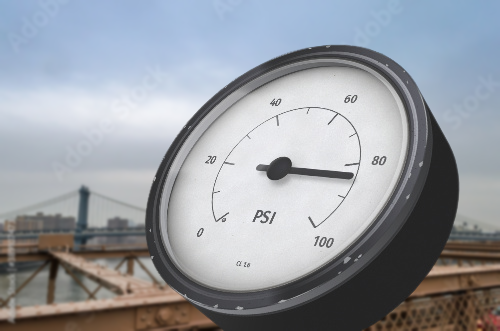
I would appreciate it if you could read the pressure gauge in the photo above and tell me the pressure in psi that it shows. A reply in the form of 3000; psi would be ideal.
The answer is 85; psi
